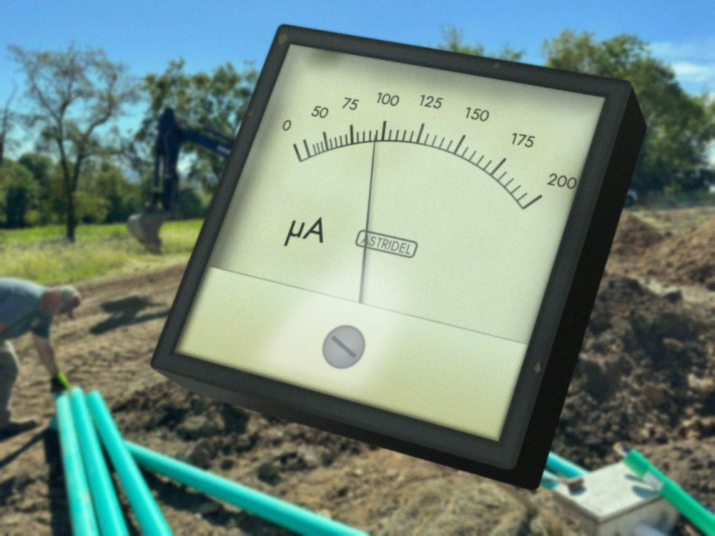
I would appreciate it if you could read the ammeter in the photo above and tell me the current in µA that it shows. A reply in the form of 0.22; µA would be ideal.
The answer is 95; µA
